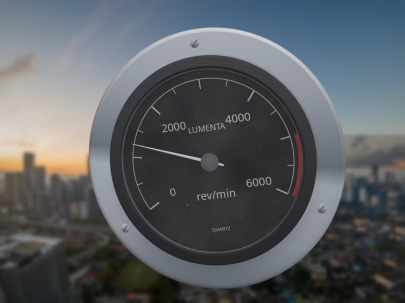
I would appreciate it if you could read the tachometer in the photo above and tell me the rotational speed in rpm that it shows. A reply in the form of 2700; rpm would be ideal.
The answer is 1250; rpm
